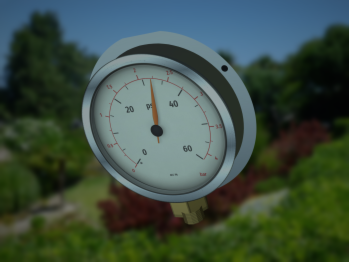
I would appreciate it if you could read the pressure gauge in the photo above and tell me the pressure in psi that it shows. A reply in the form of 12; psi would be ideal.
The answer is 32.5; psi
